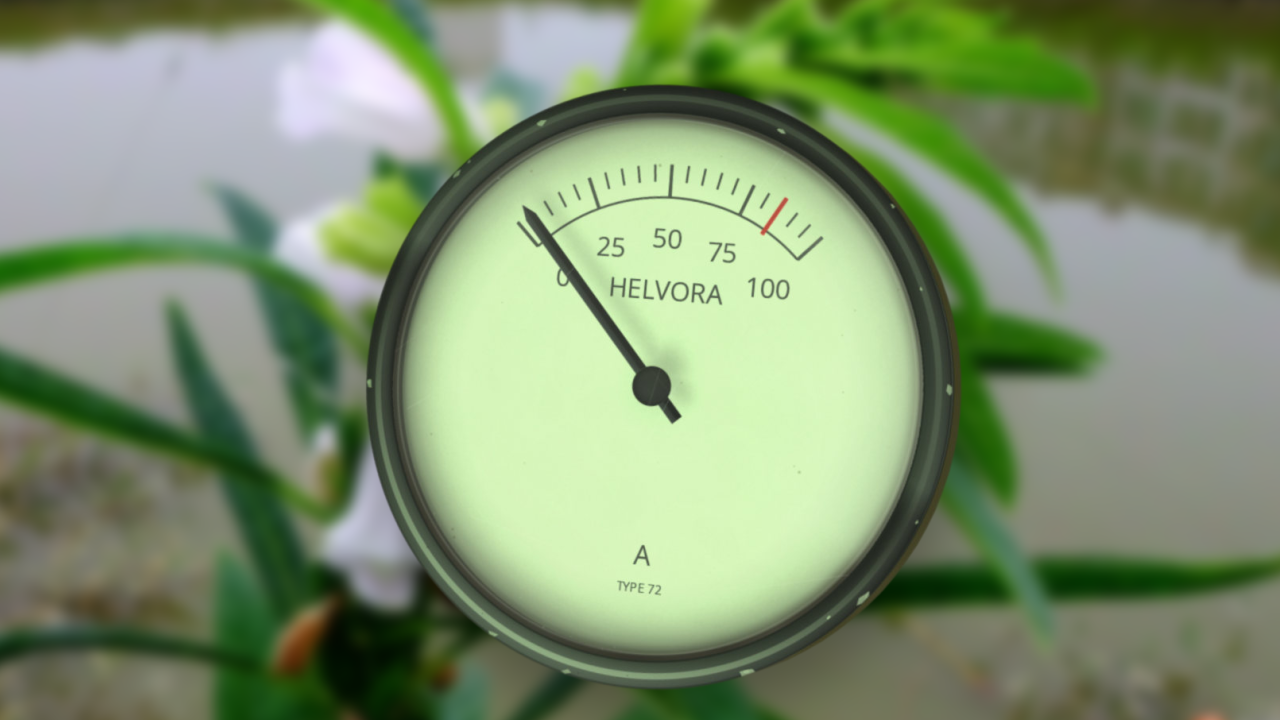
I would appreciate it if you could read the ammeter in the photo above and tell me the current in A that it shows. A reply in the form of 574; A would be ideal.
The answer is 5; A
